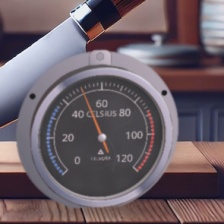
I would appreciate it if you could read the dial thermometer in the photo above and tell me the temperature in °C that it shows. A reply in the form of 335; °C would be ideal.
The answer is 50; °C
